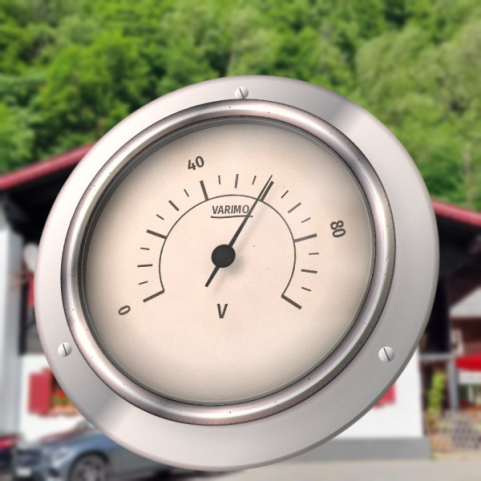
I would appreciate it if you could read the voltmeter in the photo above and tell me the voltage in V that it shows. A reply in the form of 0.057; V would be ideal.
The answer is 60; V
